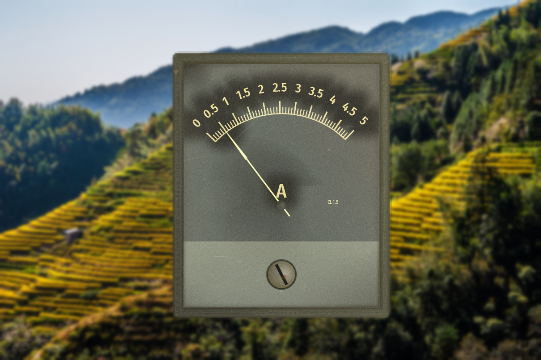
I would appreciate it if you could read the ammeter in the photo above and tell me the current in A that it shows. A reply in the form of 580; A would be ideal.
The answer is 0.5; A
